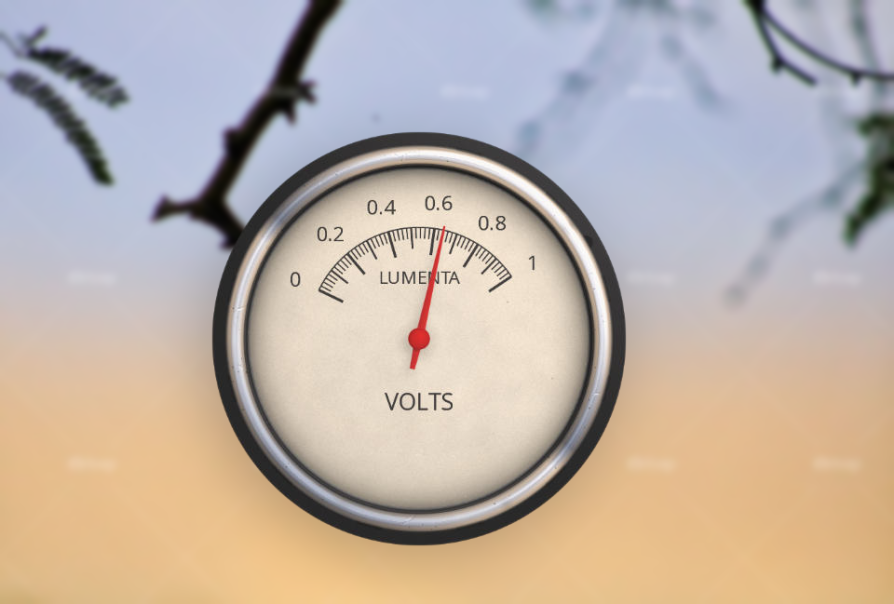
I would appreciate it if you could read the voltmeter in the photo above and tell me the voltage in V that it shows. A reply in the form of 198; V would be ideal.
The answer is 0.64; V
